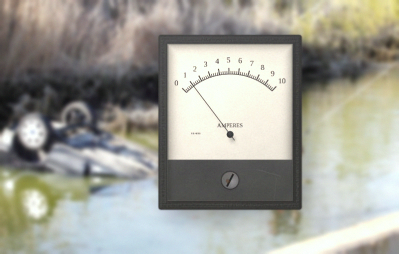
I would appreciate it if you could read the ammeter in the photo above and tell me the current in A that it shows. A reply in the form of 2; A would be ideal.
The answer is 1; A
